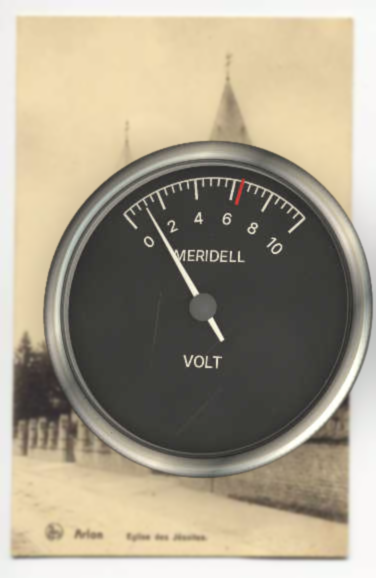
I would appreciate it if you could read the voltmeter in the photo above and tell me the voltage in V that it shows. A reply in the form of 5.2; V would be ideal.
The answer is 1.2; V
